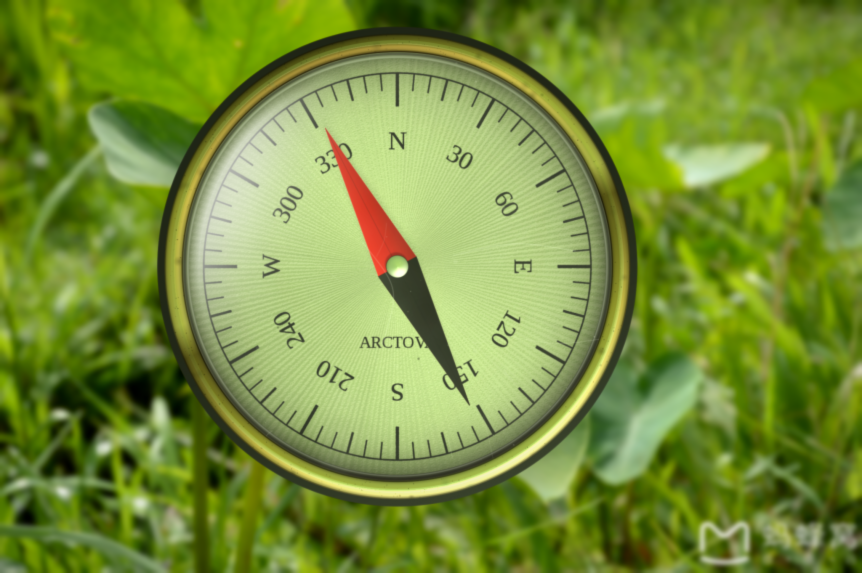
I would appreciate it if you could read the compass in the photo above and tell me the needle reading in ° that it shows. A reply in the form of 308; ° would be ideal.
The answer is 332.5; °
